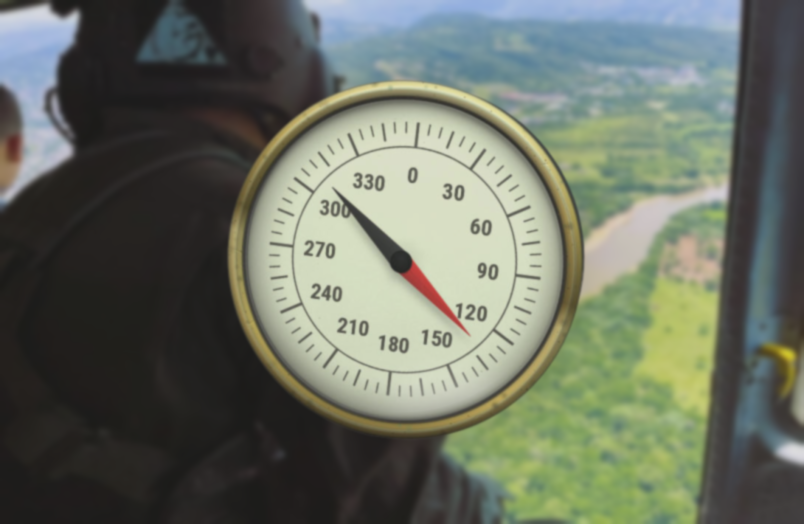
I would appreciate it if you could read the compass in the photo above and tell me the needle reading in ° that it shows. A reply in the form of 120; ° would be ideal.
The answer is 130; °
